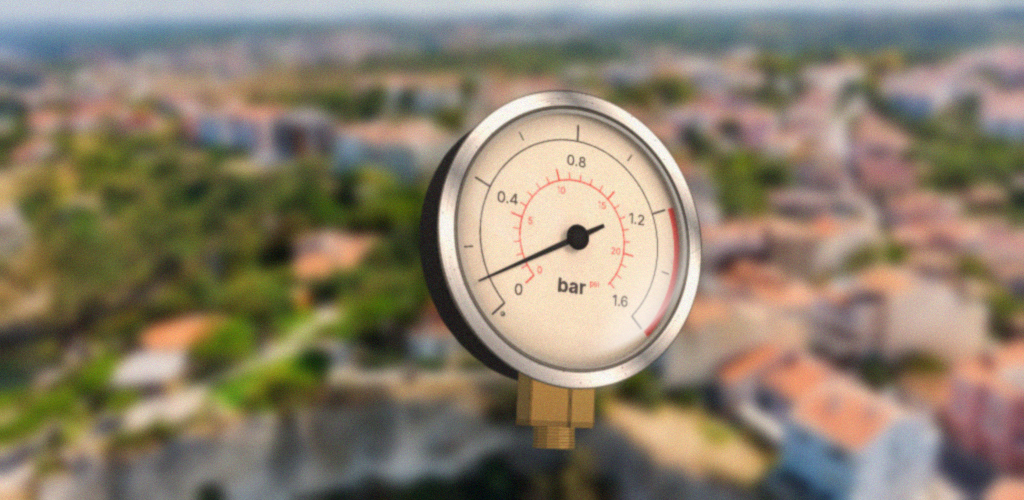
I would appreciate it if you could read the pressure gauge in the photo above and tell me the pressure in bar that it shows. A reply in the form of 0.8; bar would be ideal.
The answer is 0.1; bar
